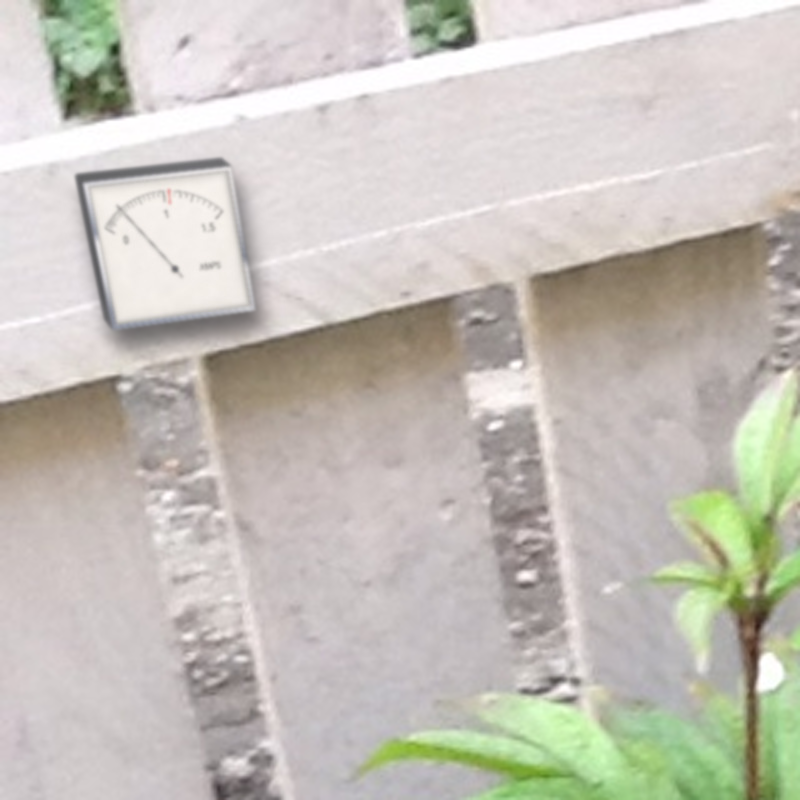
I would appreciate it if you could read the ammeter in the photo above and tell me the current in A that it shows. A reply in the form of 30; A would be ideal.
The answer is 0.5; A
